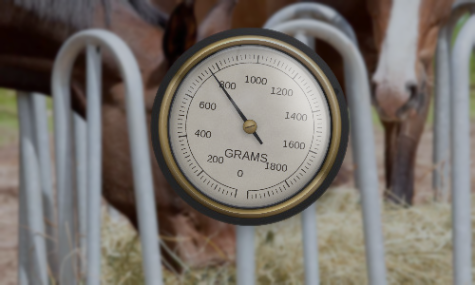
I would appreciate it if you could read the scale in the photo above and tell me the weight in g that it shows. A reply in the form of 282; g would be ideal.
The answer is 760; g
